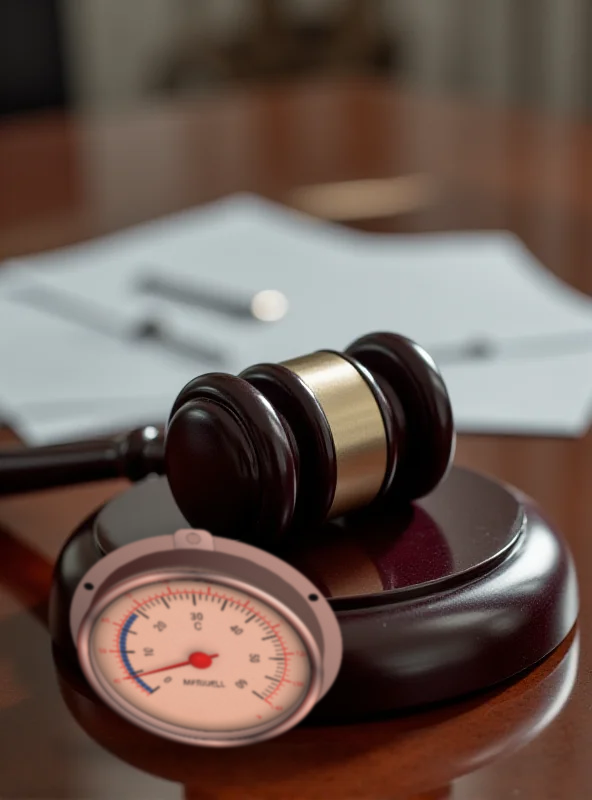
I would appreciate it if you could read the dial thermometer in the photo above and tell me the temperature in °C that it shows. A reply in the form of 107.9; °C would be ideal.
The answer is 5; °C
